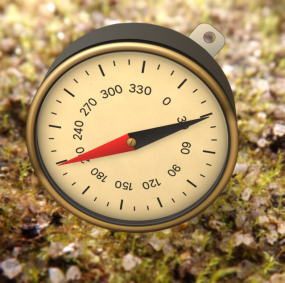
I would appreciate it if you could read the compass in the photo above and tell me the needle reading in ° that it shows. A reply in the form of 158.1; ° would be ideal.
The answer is 210; °
